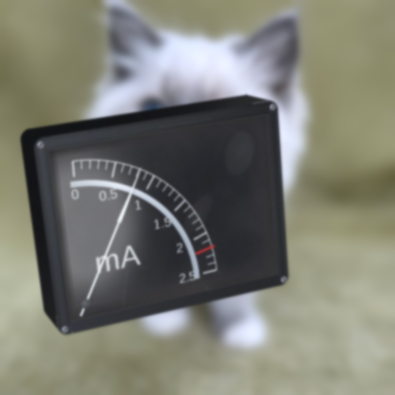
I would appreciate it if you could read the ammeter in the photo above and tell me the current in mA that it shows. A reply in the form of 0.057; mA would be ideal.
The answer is 0.8; mA
